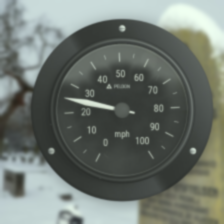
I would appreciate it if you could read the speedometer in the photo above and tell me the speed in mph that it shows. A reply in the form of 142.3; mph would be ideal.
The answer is 25; mph
